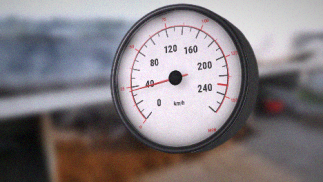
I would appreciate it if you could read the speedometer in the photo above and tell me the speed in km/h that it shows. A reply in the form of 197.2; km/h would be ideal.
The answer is 35; km/h
